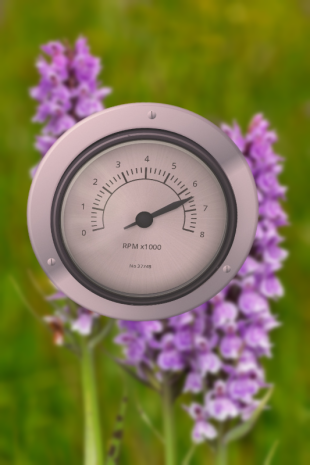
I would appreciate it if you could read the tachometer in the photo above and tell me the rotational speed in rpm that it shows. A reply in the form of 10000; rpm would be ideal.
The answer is 6400; rpm
